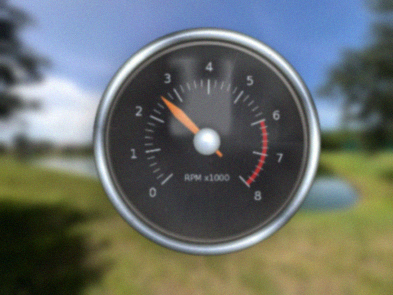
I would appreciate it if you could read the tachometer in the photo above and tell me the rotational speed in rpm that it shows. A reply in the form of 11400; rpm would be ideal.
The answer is 2600; rpm
